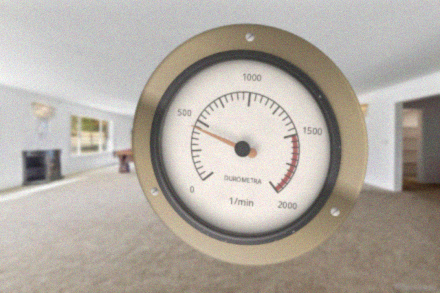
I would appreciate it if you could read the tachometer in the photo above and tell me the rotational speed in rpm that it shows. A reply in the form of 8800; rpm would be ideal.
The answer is 450; rpm
